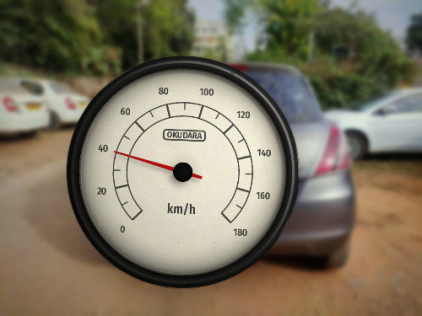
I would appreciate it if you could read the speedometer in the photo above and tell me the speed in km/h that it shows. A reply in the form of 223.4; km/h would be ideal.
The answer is 40; km/h
